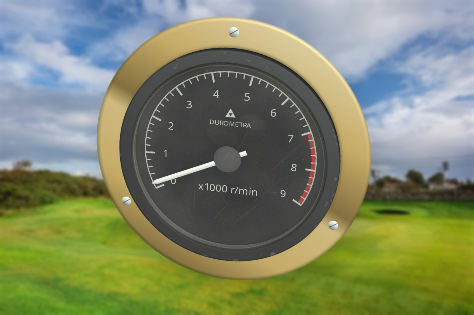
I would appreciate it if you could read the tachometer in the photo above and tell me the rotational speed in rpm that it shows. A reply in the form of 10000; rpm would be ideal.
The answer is 200; rpm
